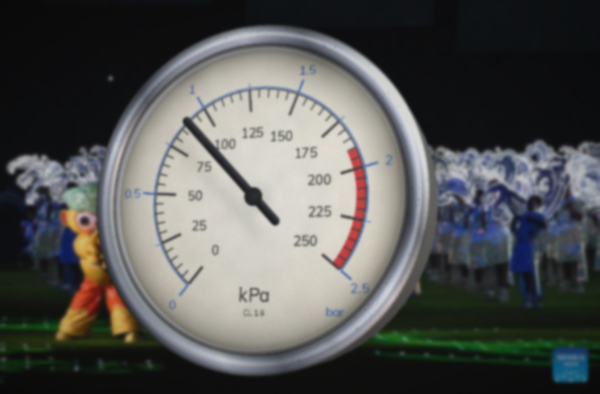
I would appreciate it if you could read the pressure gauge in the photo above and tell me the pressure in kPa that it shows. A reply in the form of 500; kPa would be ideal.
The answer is 90; kPa
